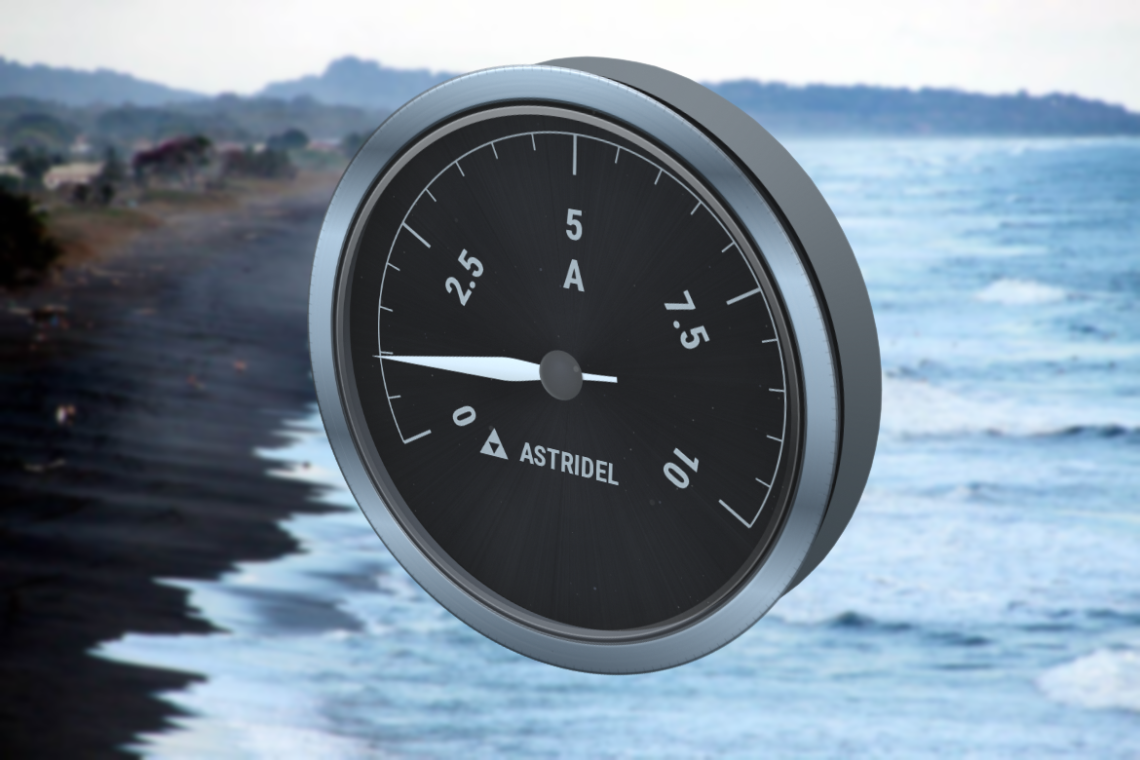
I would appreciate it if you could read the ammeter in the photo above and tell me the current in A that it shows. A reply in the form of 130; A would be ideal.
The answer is 1; A
